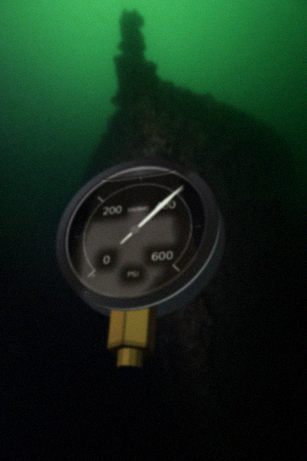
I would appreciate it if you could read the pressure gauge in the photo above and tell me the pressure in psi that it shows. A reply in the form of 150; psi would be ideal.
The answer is 400; psi
